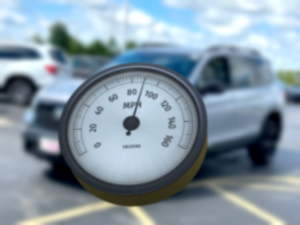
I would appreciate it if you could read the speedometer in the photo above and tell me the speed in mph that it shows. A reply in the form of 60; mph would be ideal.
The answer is 90; mph
